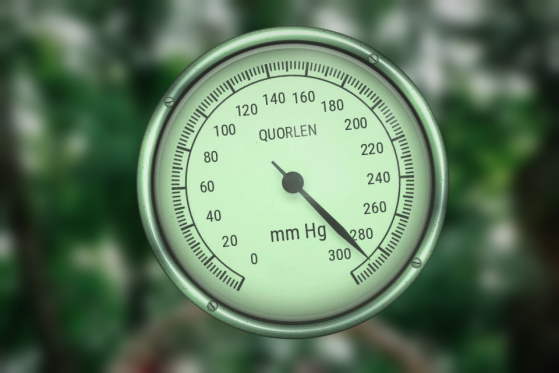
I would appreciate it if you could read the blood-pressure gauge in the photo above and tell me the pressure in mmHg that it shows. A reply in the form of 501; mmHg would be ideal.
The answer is 288; mmHg
